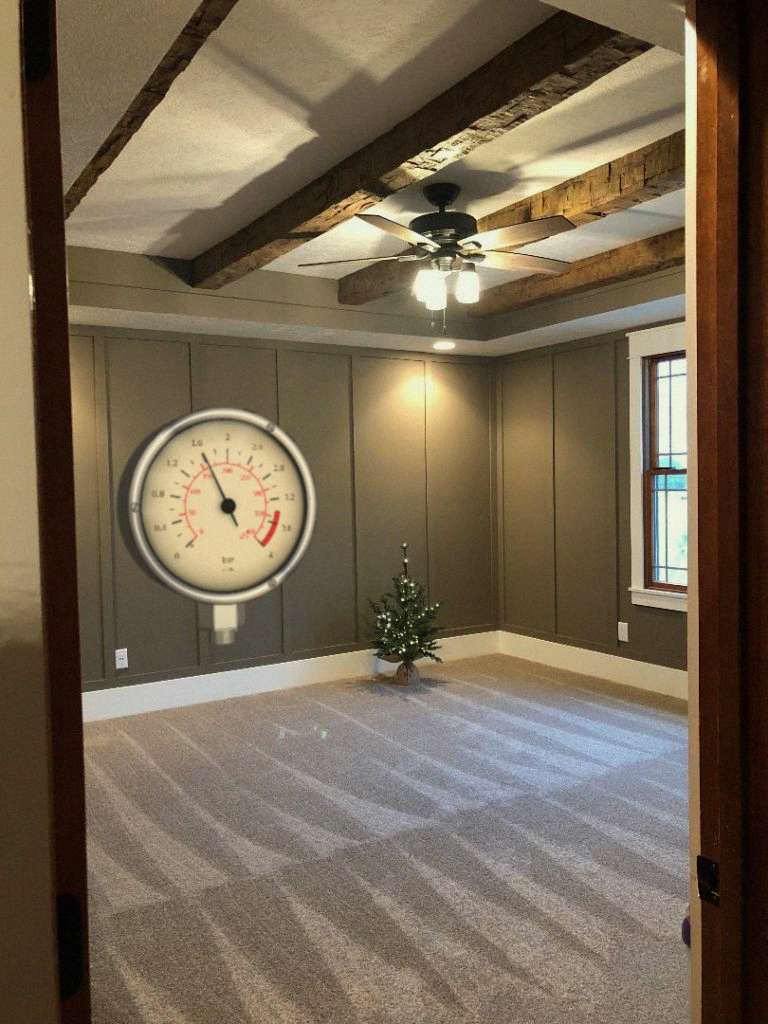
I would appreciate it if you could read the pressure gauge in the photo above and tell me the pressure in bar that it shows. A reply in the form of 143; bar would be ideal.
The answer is 1.6; bar
